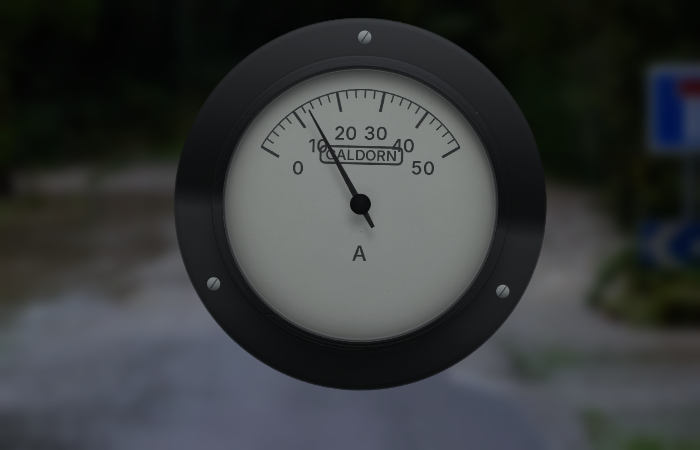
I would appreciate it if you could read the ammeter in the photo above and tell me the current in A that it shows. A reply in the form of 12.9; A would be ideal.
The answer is 13; A
